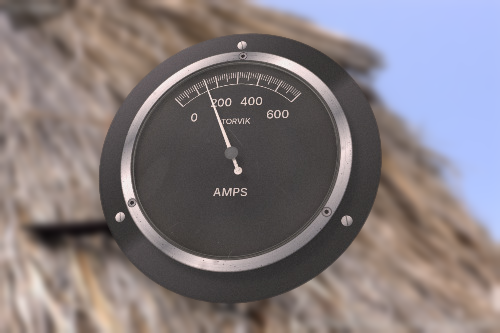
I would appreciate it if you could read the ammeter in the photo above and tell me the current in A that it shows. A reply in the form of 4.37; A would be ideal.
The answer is 150; A
